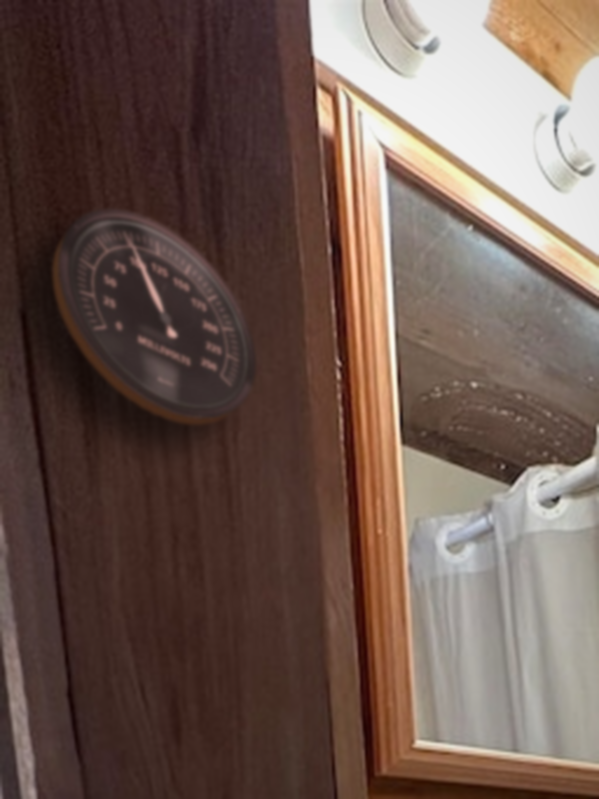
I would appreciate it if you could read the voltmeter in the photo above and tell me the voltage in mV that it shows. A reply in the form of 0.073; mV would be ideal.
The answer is 100; mV
